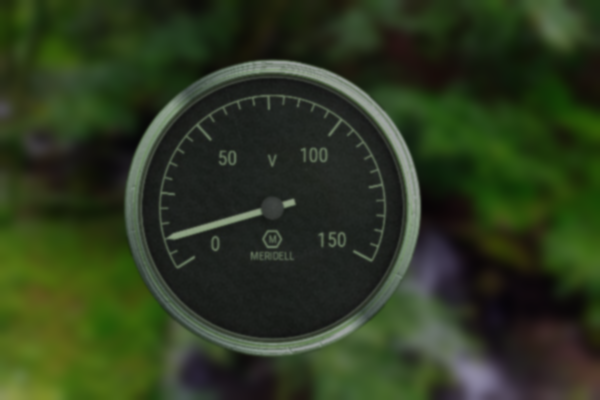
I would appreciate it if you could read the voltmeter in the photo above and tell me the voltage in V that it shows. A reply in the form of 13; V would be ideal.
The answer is 10; V
